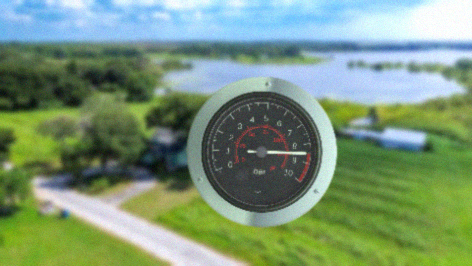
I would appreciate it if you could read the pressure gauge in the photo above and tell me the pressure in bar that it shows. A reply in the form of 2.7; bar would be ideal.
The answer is 8.5; bar
